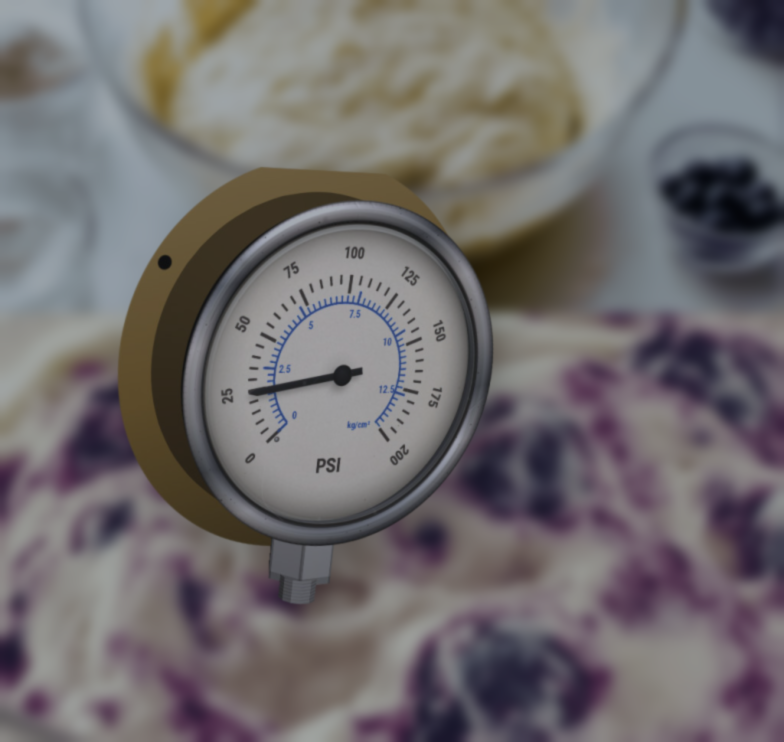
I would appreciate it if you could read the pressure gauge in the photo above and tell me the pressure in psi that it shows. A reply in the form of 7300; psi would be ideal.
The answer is 25; psi
